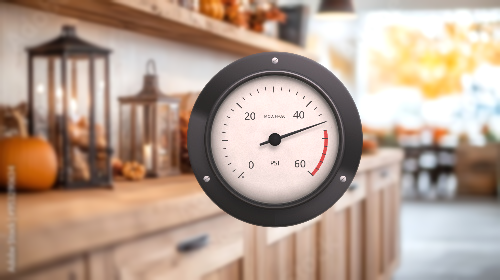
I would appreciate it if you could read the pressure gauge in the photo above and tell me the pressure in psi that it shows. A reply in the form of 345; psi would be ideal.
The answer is 46; psi
